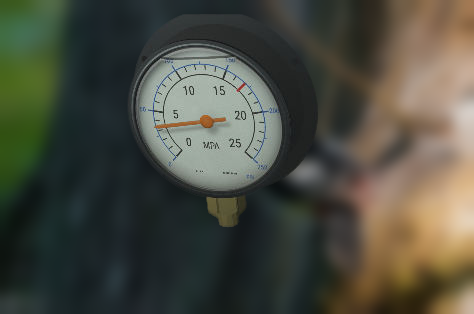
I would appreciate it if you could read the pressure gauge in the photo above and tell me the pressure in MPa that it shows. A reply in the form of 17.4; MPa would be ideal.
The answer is 3.5; MPa
